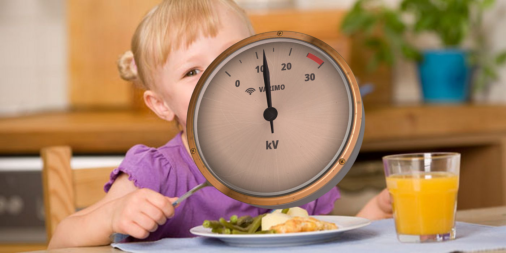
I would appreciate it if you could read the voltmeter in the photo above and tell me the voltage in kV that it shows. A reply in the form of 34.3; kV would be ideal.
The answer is 12.5; kV
